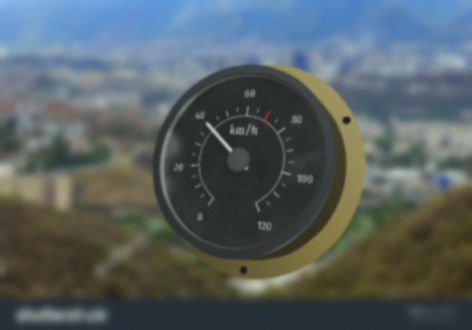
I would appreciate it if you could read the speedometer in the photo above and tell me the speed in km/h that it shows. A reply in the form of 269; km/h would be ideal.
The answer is 40; km/h
